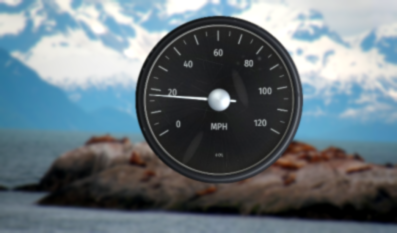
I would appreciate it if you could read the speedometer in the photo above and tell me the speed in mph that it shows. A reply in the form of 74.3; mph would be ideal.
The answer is 17.5; mph
